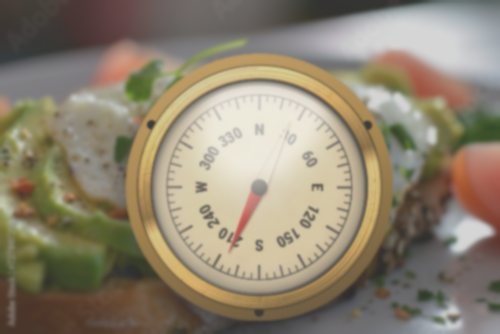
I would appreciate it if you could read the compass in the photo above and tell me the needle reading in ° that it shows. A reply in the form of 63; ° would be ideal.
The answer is 205; °
